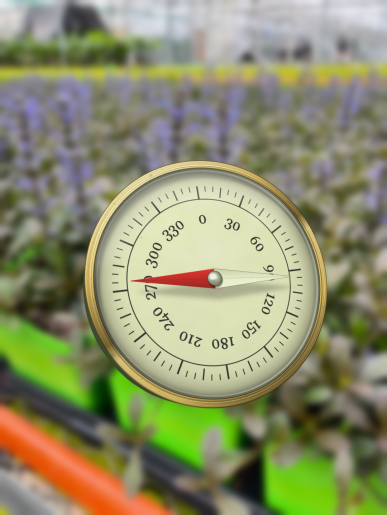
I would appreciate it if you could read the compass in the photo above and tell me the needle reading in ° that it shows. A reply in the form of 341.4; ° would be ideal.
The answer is 275; °
